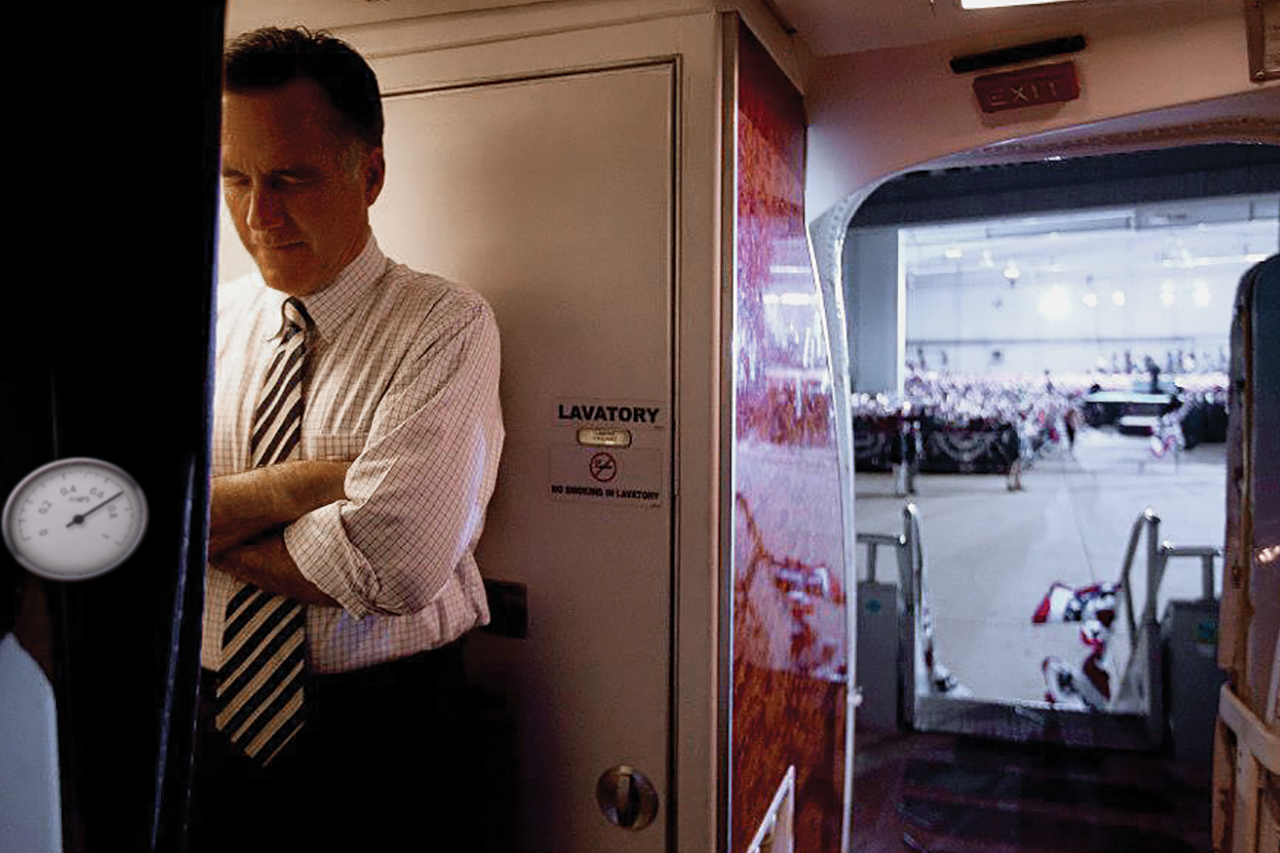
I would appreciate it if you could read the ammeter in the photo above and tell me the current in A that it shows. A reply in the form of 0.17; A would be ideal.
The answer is 0.7; A
